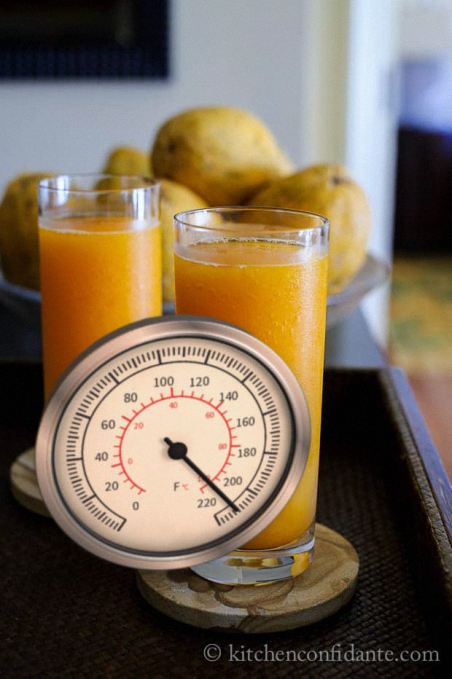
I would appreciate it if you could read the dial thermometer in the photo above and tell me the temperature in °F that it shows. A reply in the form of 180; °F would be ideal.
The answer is 210; °F
